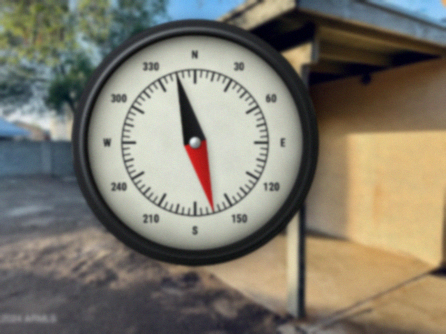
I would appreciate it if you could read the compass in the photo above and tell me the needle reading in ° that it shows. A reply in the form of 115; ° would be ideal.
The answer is 165; °
